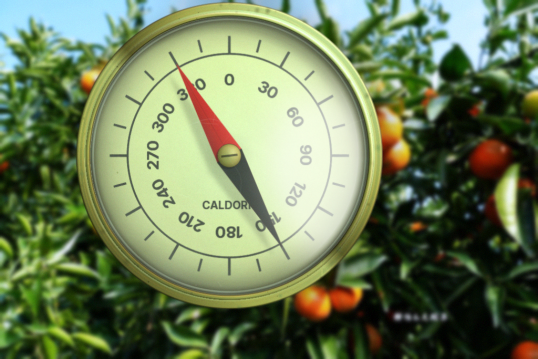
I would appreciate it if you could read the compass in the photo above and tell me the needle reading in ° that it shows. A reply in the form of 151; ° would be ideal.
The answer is 330; °
